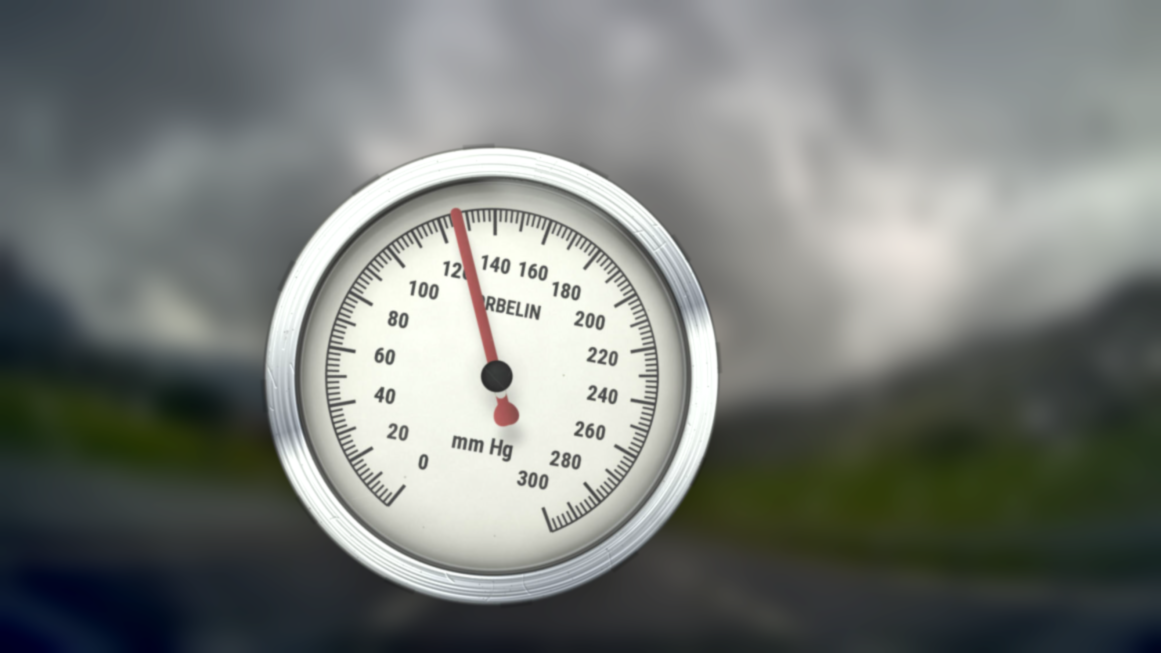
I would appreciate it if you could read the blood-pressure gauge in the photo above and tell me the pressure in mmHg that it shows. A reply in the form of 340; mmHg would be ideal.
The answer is 126; mmHg
